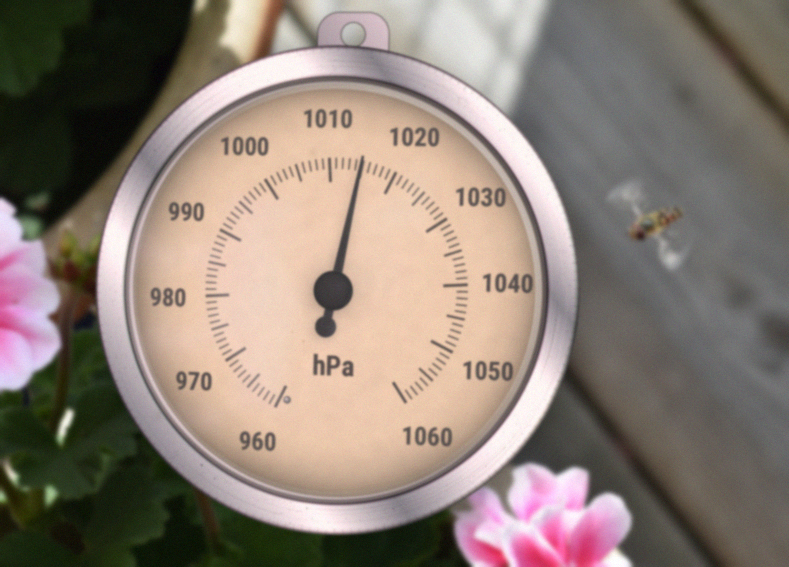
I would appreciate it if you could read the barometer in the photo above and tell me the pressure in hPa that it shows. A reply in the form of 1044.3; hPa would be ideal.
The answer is 1015; hPa
